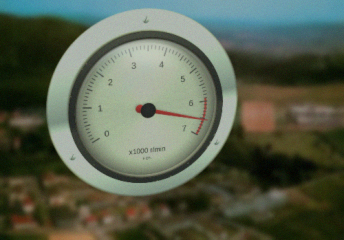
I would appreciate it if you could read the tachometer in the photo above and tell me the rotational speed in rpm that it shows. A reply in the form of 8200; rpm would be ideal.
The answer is 6500; rpm
